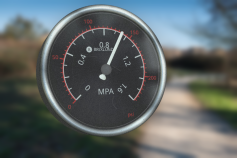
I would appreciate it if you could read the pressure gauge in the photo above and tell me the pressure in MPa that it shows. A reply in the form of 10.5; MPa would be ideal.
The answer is 0.95; MPa
